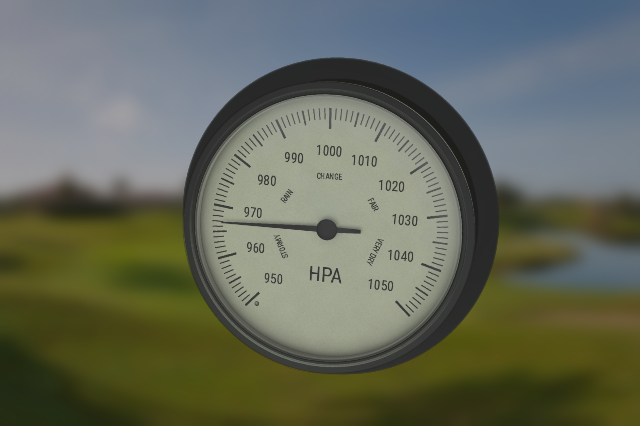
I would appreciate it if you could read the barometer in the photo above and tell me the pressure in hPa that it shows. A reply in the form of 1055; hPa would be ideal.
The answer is 967; hPa
